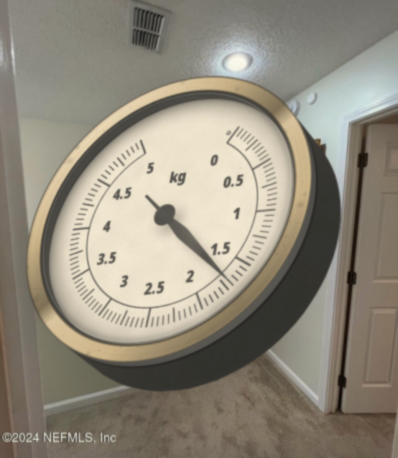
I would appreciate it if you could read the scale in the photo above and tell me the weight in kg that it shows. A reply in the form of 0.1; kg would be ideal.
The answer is 1.7; kg
